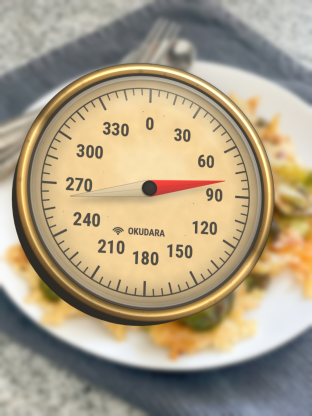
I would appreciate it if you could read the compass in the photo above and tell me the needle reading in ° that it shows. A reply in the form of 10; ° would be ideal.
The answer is 80; °
